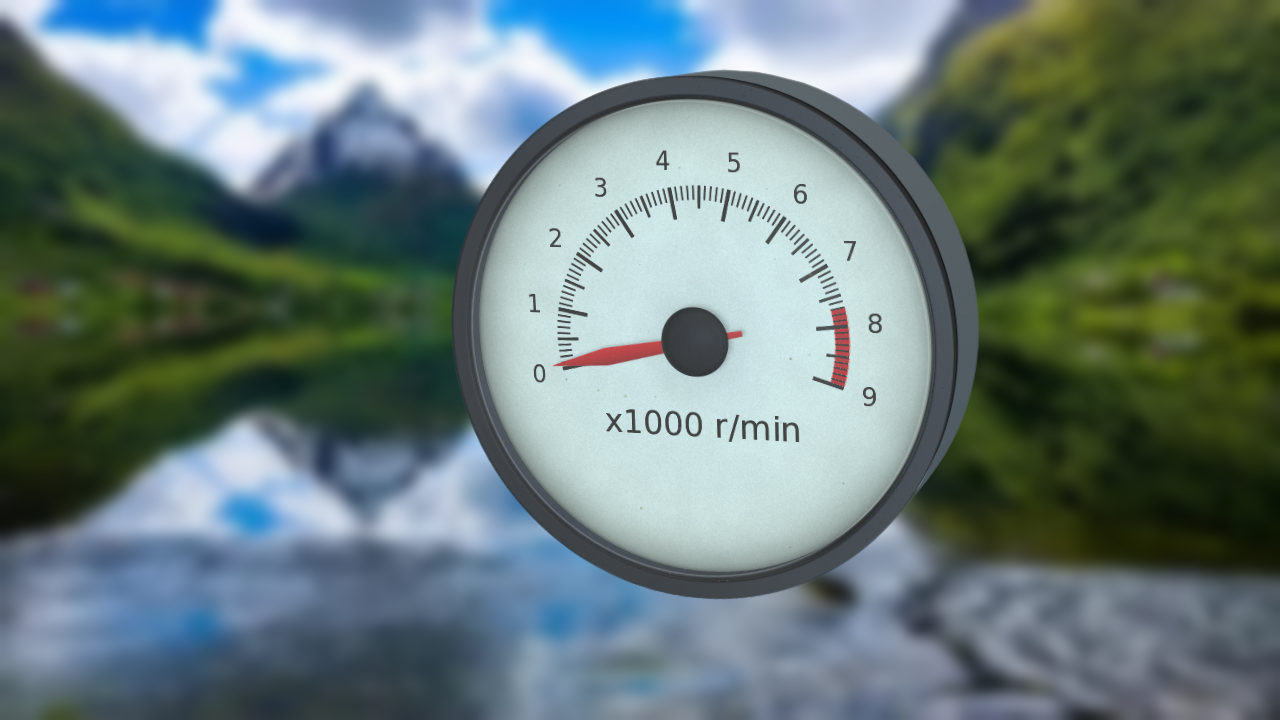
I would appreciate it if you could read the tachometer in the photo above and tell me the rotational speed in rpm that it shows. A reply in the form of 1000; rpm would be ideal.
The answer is 100; rpm
